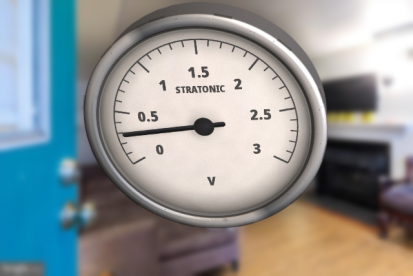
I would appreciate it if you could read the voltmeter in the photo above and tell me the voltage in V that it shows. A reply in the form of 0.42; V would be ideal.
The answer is 0.3; V
